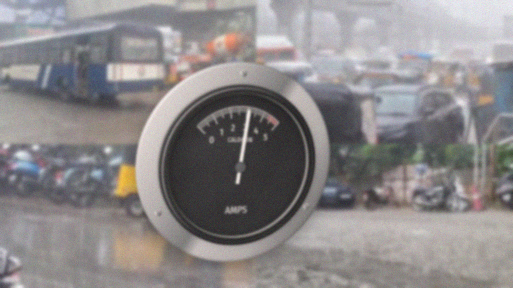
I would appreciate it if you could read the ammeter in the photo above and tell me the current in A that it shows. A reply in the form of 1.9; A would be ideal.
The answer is 3; A
